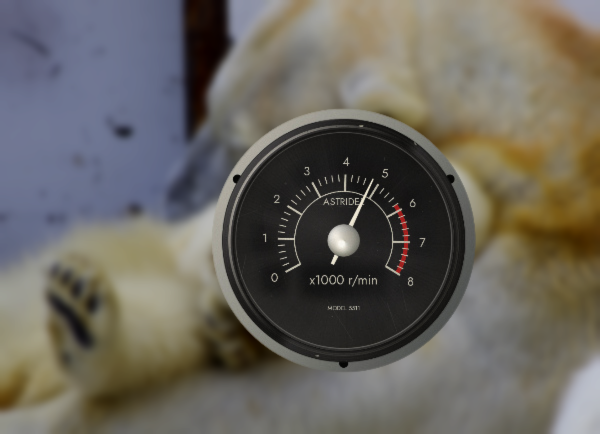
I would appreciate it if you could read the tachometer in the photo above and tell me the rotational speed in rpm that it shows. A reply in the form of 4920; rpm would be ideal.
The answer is 4800; rpm
